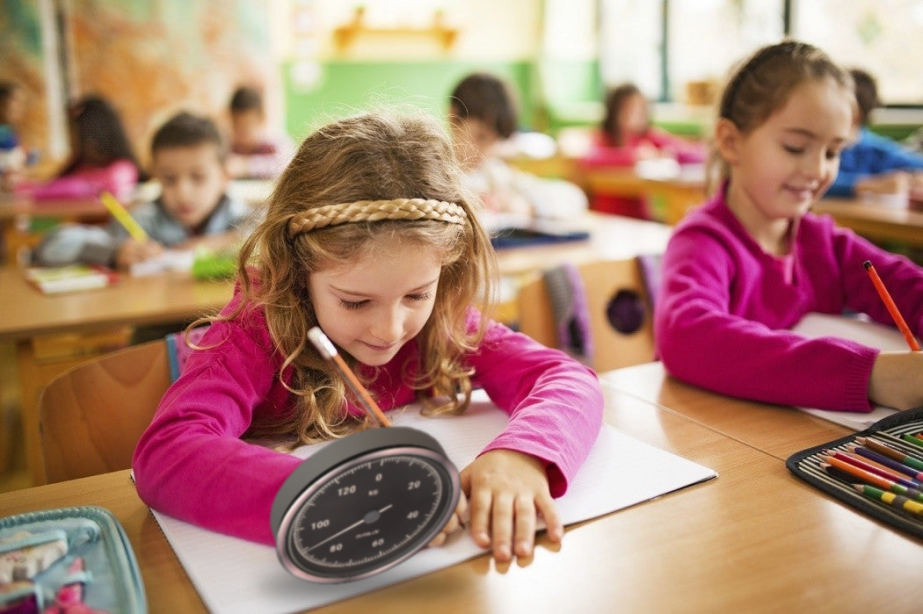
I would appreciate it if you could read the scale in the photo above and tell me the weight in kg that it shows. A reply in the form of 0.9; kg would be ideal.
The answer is 90; kg
